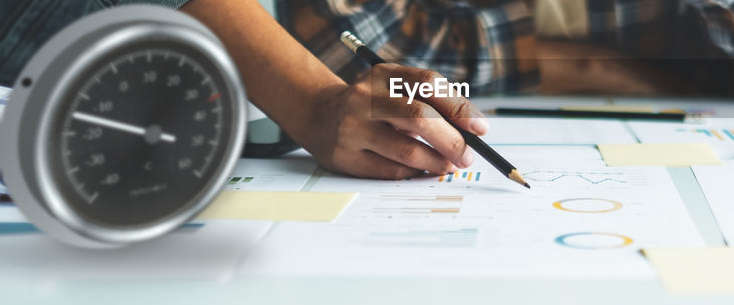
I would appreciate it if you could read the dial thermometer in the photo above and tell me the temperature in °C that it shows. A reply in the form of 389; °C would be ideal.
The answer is -15; °C
